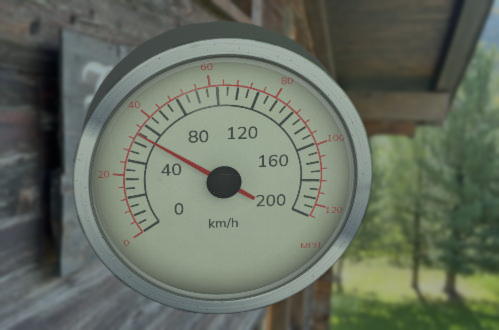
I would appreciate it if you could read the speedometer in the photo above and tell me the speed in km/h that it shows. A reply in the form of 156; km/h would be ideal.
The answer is 55; km/h
